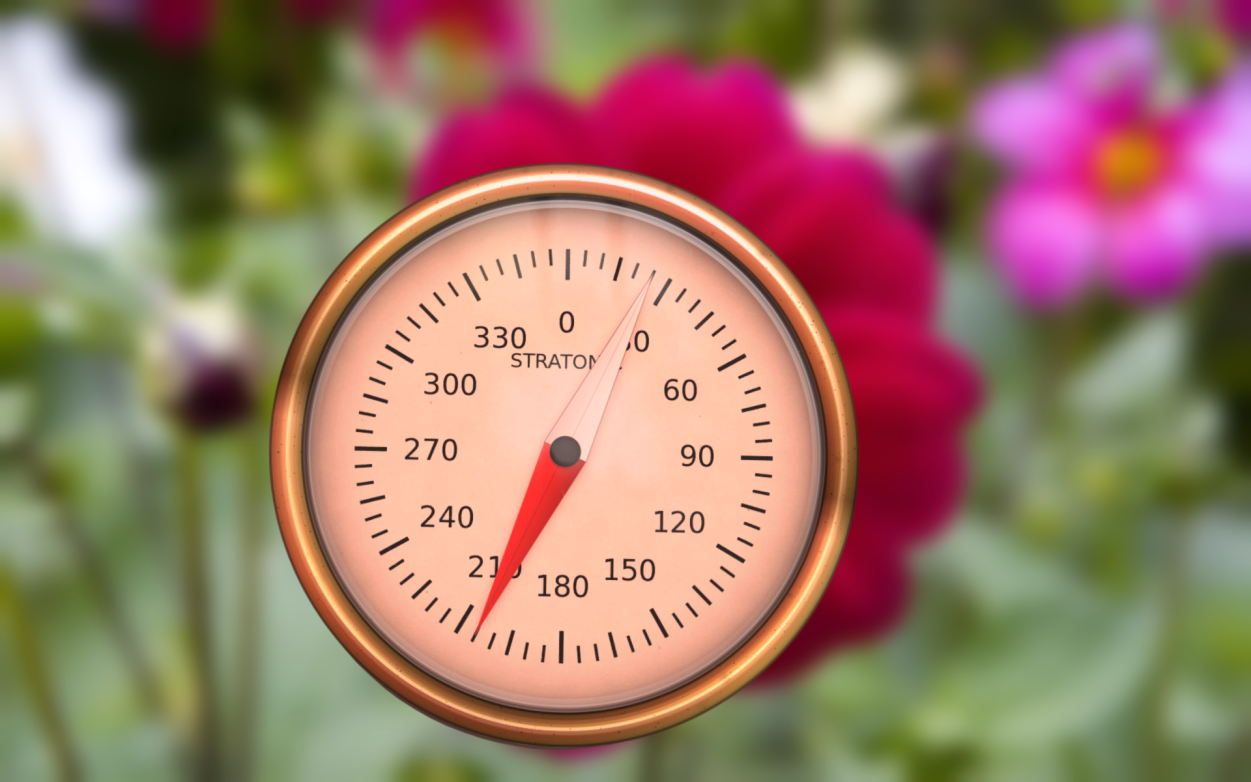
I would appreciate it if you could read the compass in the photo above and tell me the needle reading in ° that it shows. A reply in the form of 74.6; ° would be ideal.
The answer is 205; °
